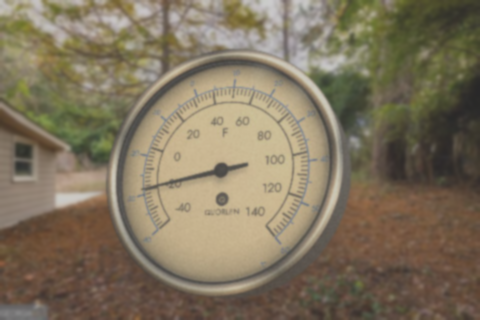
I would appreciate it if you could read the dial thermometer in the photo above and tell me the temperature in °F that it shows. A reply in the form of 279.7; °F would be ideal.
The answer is -20; °F
